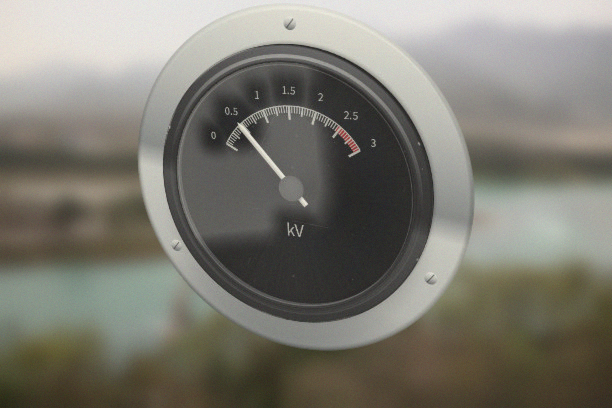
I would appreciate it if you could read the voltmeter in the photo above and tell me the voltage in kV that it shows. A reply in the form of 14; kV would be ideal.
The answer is 0.5; kV
